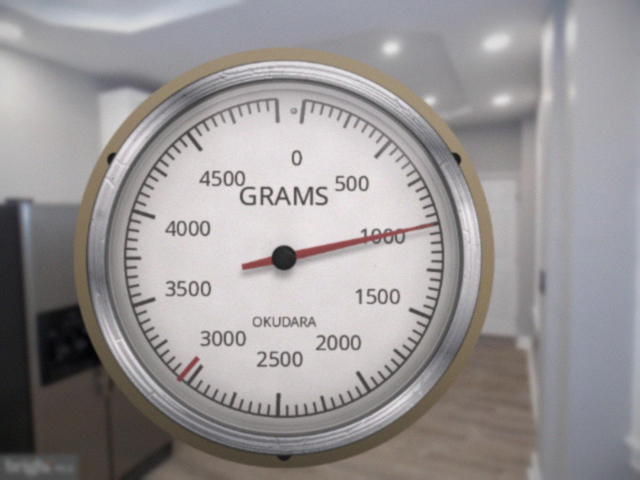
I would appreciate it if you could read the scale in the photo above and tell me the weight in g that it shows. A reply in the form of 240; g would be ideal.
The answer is 1000; g
